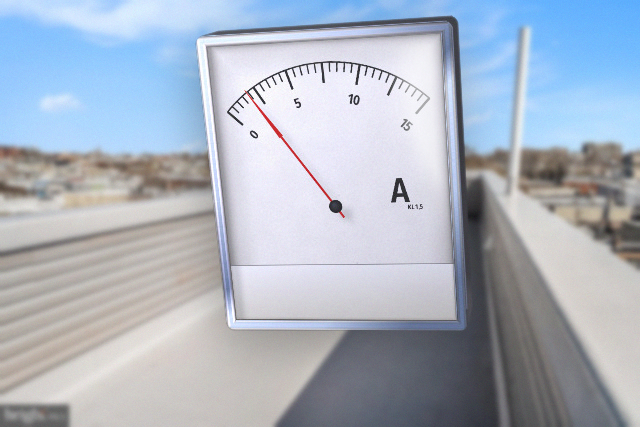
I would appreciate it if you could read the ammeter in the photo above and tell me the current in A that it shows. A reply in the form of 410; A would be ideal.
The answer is 2; A
